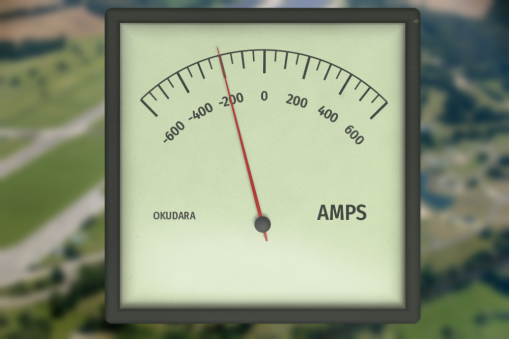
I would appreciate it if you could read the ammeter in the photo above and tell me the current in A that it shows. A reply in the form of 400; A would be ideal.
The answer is -200; A
